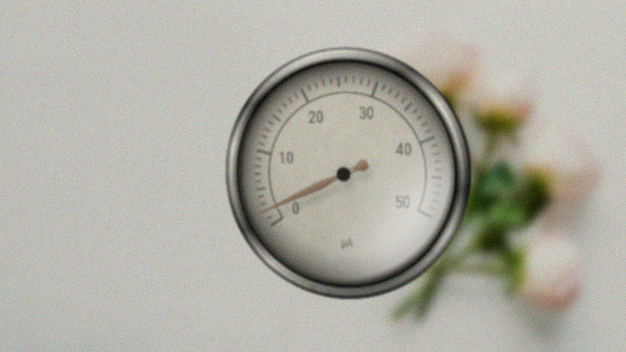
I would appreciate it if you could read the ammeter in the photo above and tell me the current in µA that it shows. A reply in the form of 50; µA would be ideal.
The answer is 2; µA
